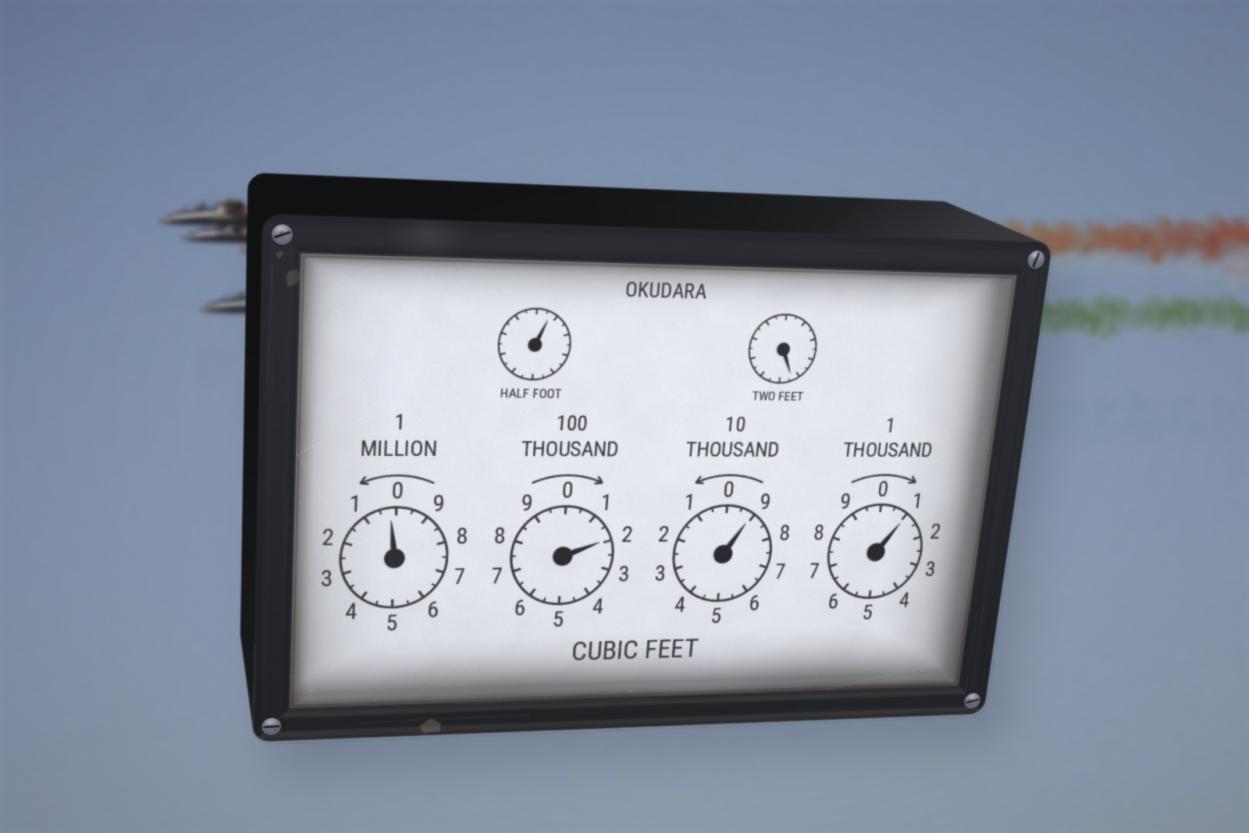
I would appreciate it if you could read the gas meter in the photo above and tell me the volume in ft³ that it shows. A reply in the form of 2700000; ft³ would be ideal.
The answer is 19100; ft³
